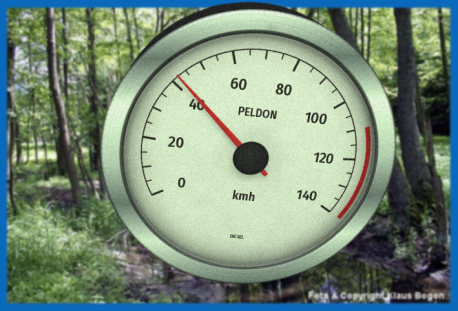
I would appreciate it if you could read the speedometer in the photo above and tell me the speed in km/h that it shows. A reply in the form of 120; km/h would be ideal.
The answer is 42.5; km/h
